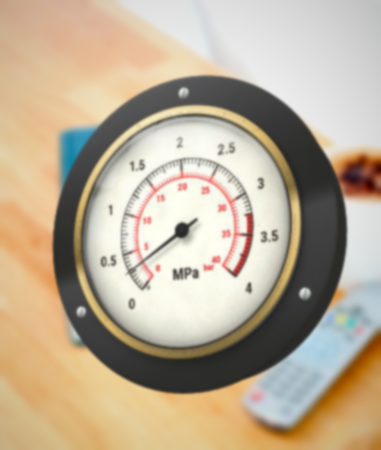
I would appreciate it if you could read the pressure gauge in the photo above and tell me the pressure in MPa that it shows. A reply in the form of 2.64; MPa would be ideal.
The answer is 0.25; MPa
